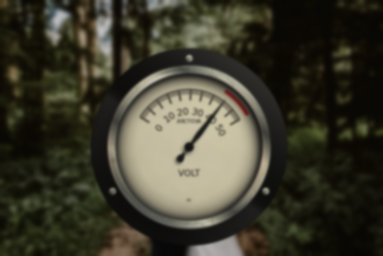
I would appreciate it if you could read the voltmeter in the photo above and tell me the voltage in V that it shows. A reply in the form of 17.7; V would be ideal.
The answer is 40; V
